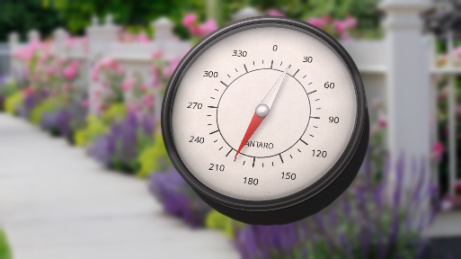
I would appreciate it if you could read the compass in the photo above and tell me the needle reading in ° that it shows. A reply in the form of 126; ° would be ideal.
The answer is 200; °
